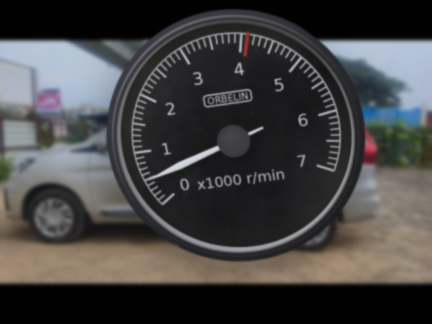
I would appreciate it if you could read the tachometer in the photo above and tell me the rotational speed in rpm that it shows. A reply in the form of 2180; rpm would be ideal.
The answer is 500; rpm
